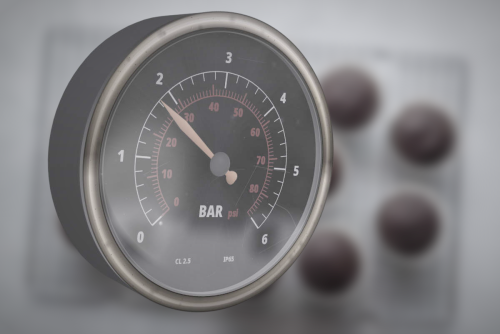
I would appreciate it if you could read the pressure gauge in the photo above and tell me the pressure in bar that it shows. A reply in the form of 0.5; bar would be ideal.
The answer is 1.8; bar
